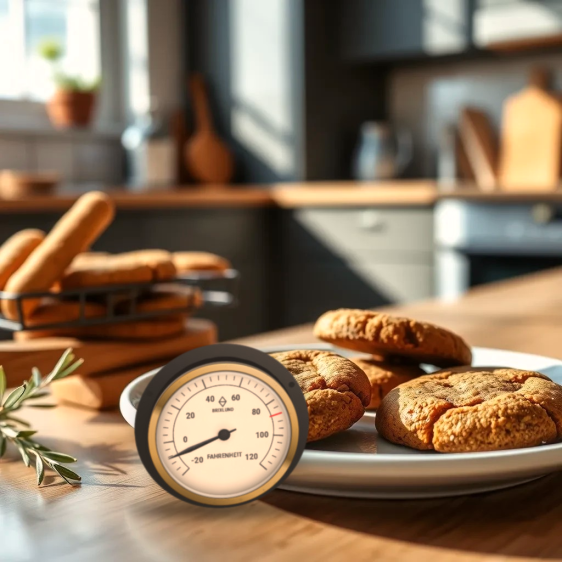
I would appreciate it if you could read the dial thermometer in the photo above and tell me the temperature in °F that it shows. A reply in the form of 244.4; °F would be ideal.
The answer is -8; °F
